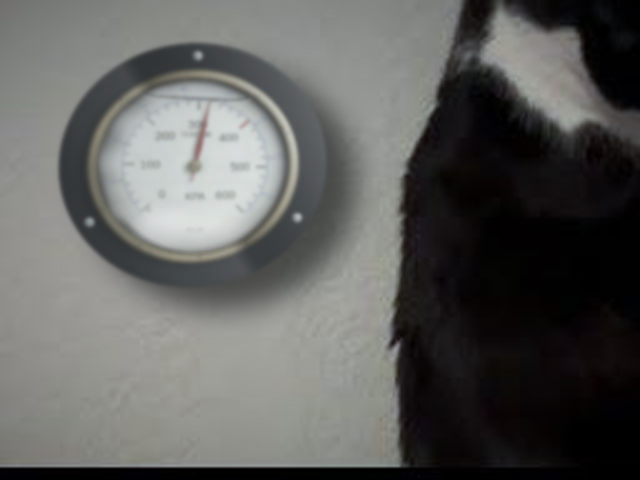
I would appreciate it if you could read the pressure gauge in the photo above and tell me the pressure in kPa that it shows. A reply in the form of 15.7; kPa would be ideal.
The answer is 320; kPa
